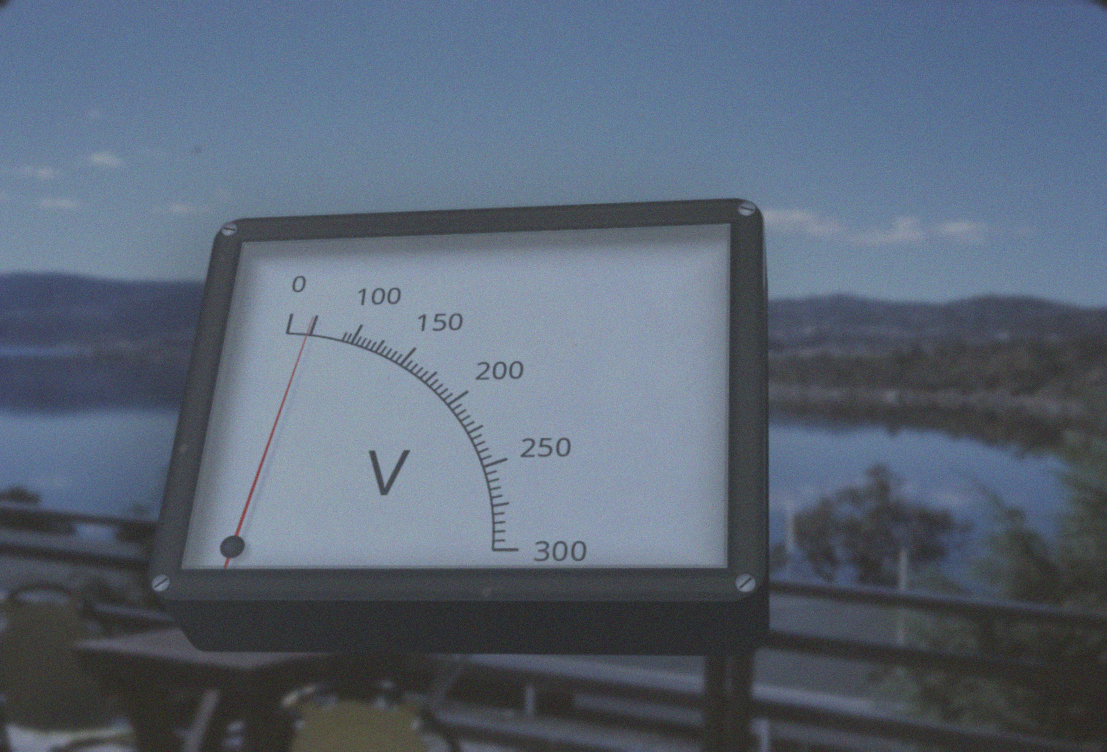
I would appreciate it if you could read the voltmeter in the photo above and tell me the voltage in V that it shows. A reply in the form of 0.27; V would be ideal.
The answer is 50; V
